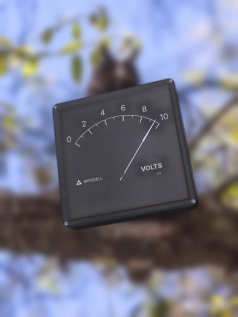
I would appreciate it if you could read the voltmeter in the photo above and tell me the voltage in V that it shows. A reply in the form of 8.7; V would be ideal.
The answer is 9.5; V
